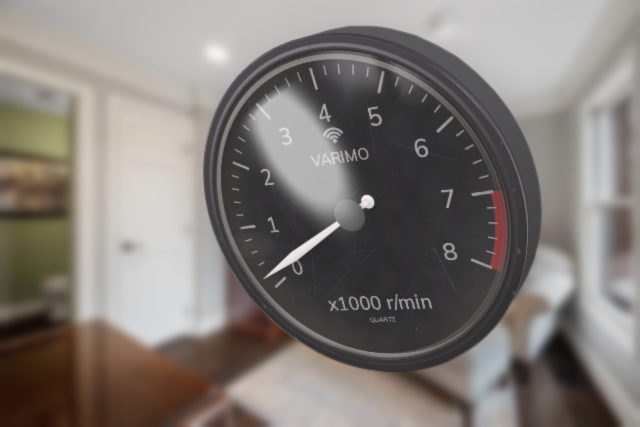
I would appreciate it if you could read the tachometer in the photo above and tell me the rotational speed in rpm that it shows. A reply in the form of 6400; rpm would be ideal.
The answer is 200; rpm
